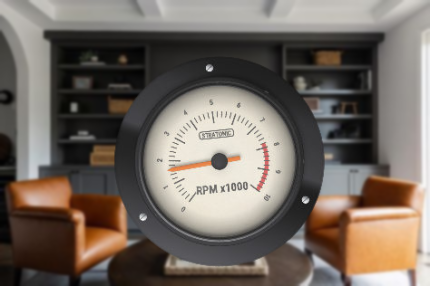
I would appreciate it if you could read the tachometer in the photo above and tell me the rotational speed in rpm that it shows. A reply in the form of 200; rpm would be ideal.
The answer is 1600; rpm
